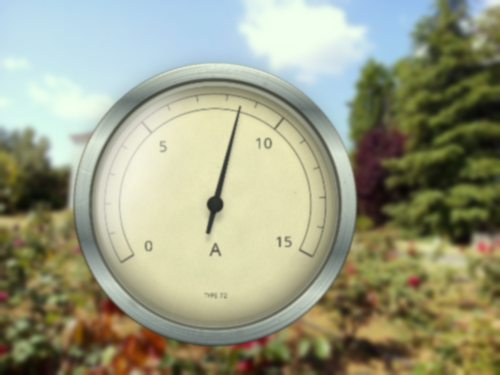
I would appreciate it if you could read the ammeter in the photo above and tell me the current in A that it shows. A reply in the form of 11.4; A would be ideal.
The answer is 8.5; A
